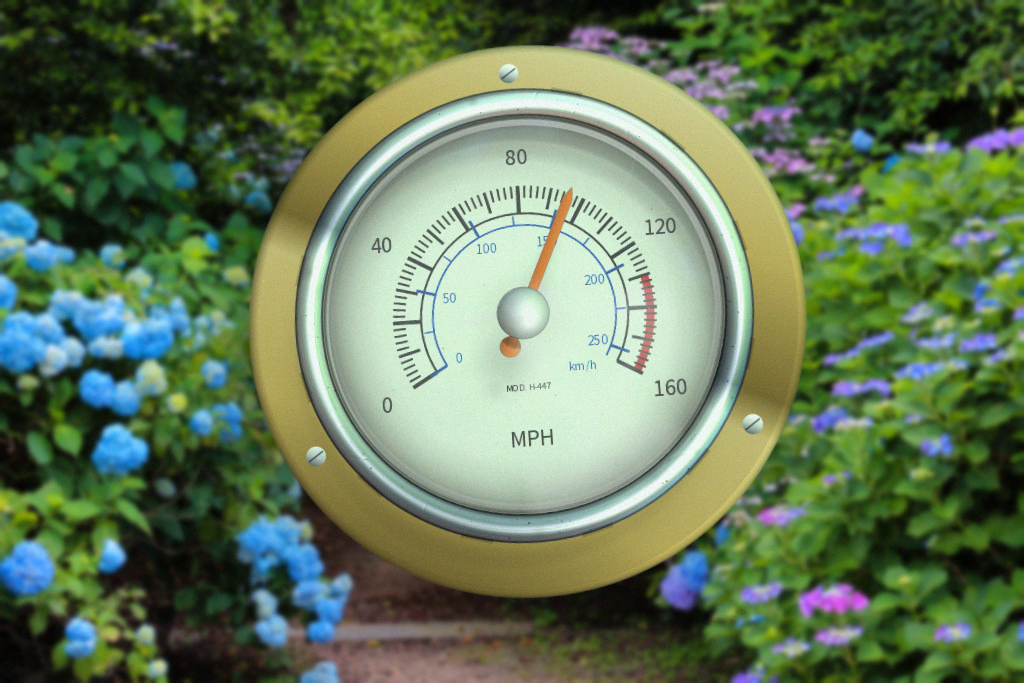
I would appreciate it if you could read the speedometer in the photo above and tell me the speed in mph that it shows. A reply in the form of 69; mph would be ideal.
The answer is 96; mph
